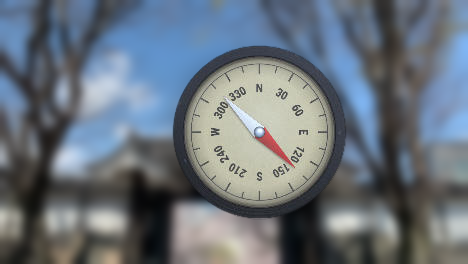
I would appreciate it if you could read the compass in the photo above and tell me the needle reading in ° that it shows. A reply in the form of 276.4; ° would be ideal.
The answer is 135; °
